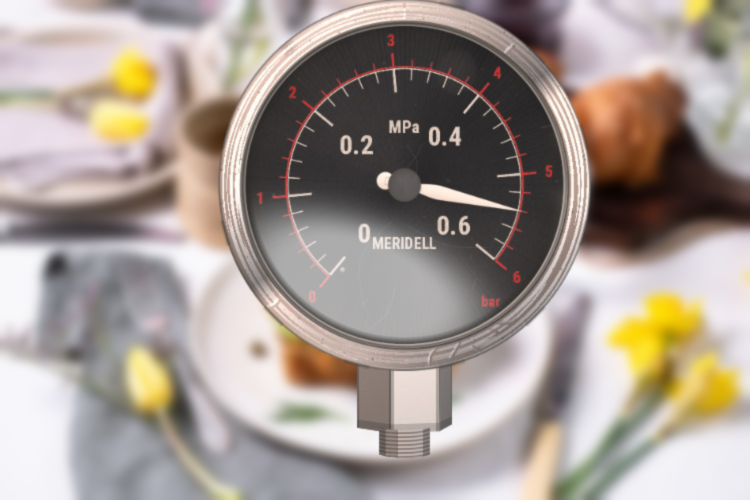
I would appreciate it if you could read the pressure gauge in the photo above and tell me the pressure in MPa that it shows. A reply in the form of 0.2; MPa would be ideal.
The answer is 0.54; MPa
